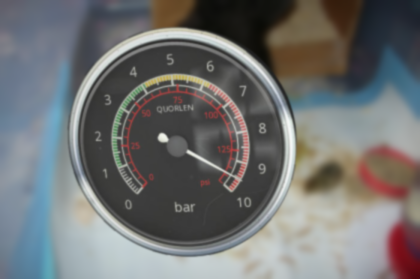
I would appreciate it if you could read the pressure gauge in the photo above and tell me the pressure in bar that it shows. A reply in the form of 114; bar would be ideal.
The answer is 9.5; bar
